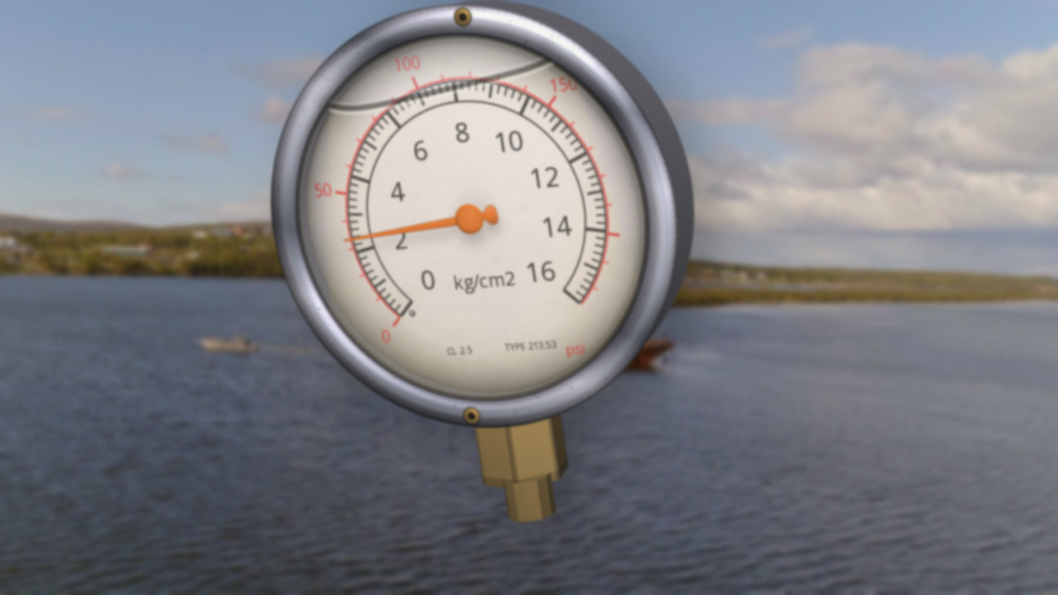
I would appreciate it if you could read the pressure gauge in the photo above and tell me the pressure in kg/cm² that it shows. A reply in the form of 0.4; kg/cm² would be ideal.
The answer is 2.4; kg/cm²
